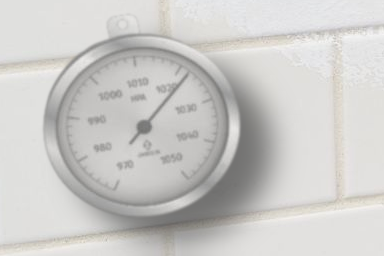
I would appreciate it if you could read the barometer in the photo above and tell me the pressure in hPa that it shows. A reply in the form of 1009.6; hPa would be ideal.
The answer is 1022; hPa
